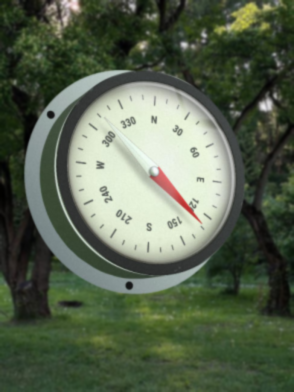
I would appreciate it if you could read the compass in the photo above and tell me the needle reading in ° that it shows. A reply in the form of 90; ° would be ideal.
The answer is 130; °
